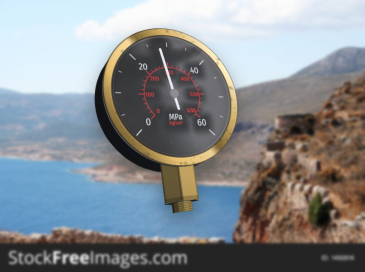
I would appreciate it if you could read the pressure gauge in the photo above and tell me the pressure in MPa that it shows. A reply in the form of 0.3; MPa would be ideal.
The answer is 27.5; MPa
